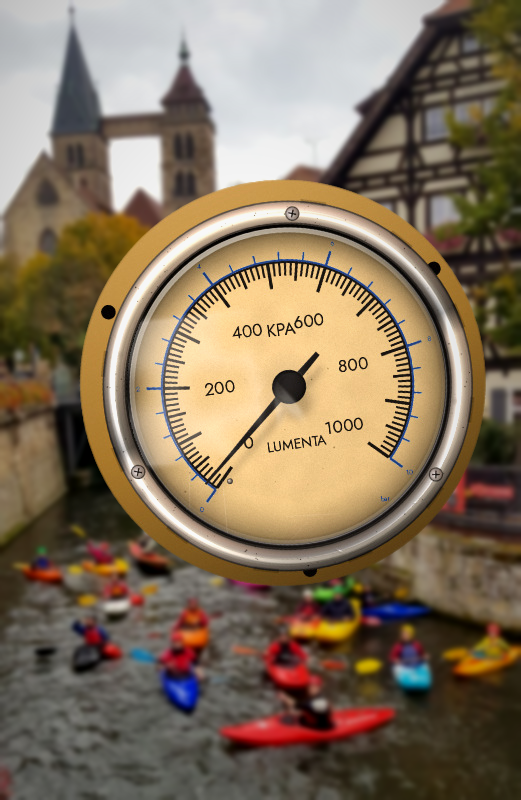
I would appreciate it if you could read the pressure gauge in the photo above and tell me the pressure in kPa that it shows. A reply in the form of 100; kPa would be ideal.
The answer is 20; kPa
